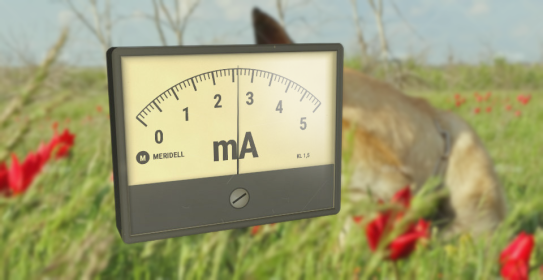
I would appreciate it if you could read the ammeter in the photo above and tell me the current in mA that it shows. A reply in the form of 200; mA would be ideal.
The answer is 2.6; mA
